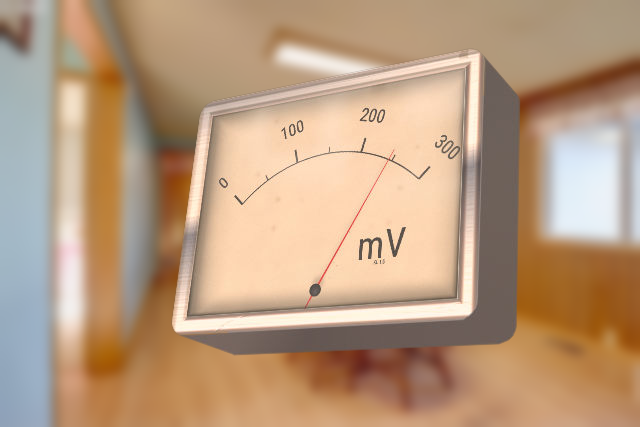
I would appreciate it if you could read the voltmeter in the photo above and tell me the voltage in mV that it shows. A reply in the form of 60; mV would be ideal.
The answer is 250; mV
